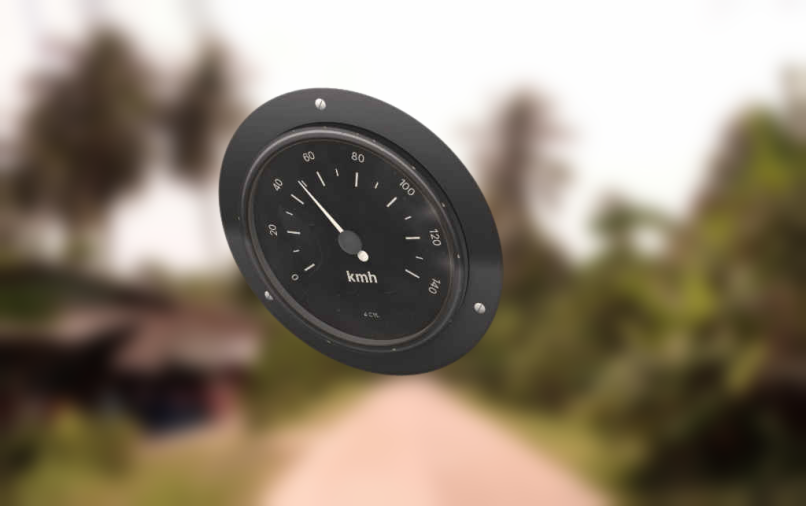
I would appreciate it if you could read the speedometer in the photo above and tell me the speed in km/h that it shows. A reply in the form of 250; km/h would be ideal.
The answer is 50; km/h
